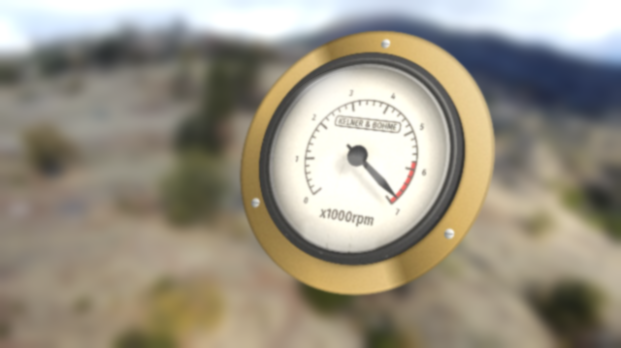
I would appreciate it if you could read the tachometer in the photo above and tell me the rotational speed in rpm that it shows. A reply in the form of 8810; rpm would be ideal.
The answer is 6800; rpm
